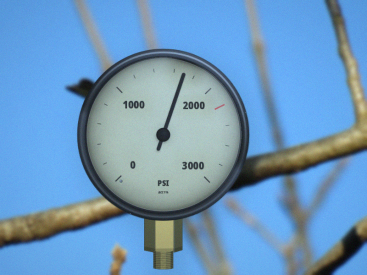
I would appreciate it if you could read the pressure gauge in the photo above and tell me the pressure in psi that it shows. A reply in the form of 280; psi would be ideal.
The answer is 1700; psi
